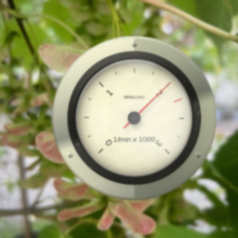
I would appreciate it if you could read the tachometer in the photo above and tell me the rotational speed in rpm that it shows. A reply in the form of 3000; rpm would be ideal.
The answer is 2000; rpm
